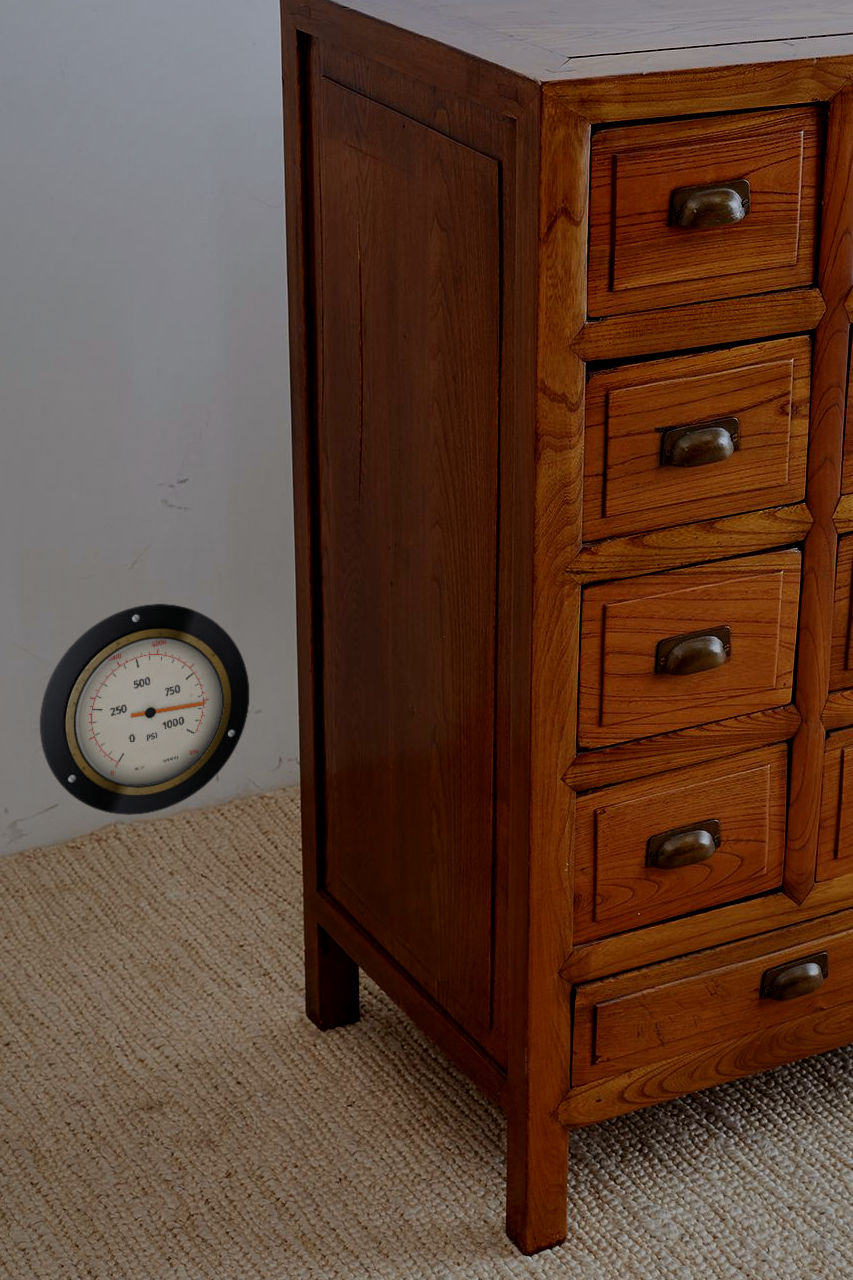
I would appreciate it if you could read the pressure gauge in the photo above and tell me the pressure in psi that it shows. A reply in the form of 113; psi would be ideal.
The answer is 875; psi
